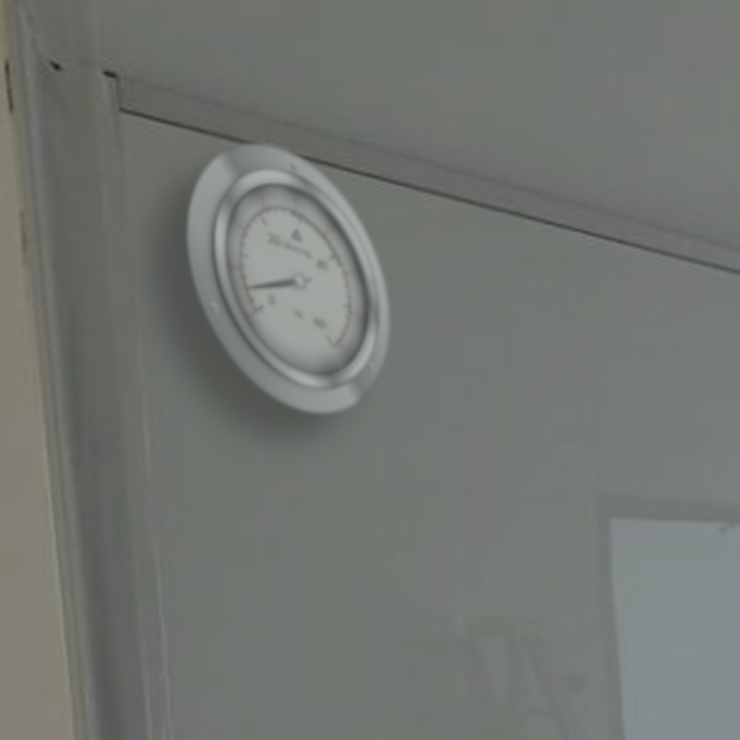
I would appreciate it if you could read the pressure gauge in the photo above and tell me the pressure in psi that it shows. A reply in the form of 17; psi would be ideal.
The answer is 4; psi
